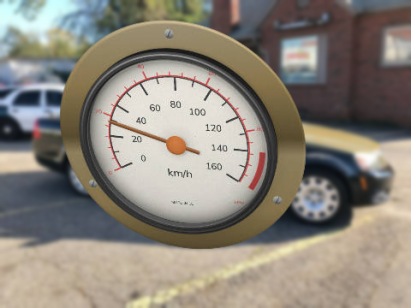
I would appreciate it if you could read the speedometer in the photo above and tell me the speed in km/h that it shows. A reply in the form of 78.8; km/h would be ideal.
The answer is 30; km/h
